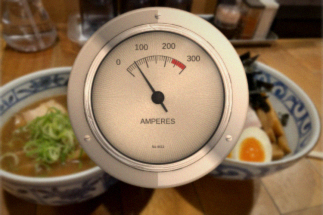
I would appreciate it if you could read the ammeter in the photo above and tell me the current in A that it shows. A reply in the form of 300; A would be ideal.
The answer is 50; A
